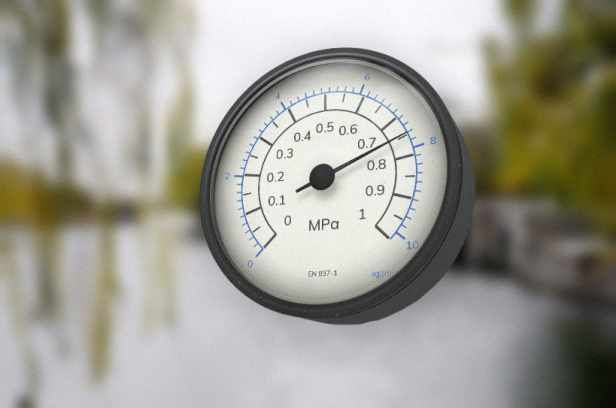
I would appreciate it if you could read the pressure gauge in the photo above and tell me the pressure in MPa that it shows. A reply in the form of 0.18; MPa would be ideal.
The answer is 0.75; MPa
